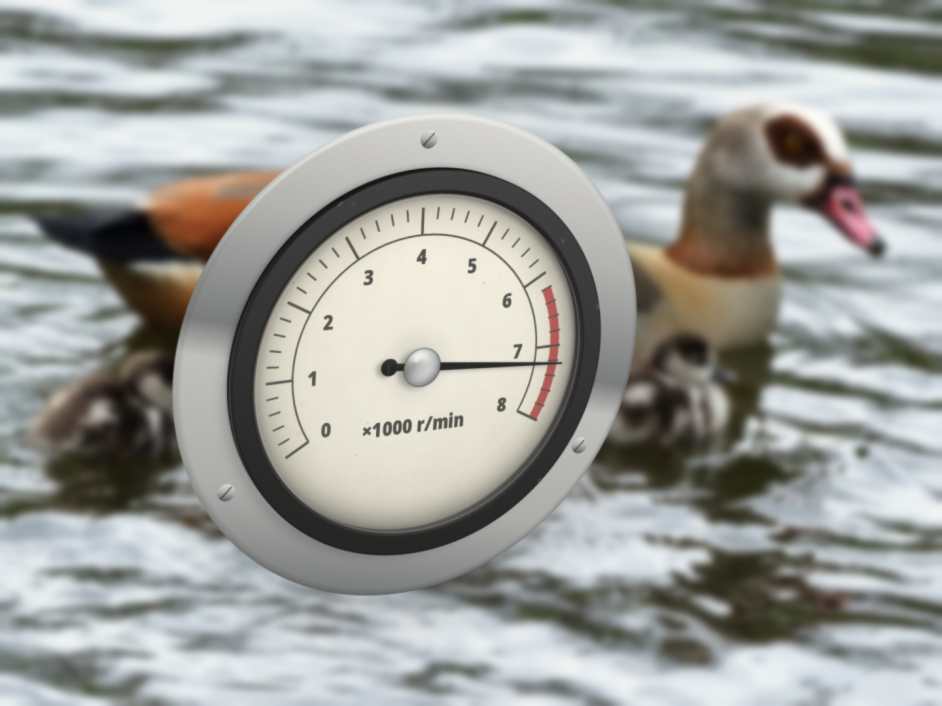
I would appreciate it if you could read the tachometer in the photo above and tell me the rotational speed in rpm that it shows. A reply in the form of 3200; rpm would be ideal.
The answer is 7200; rpm
